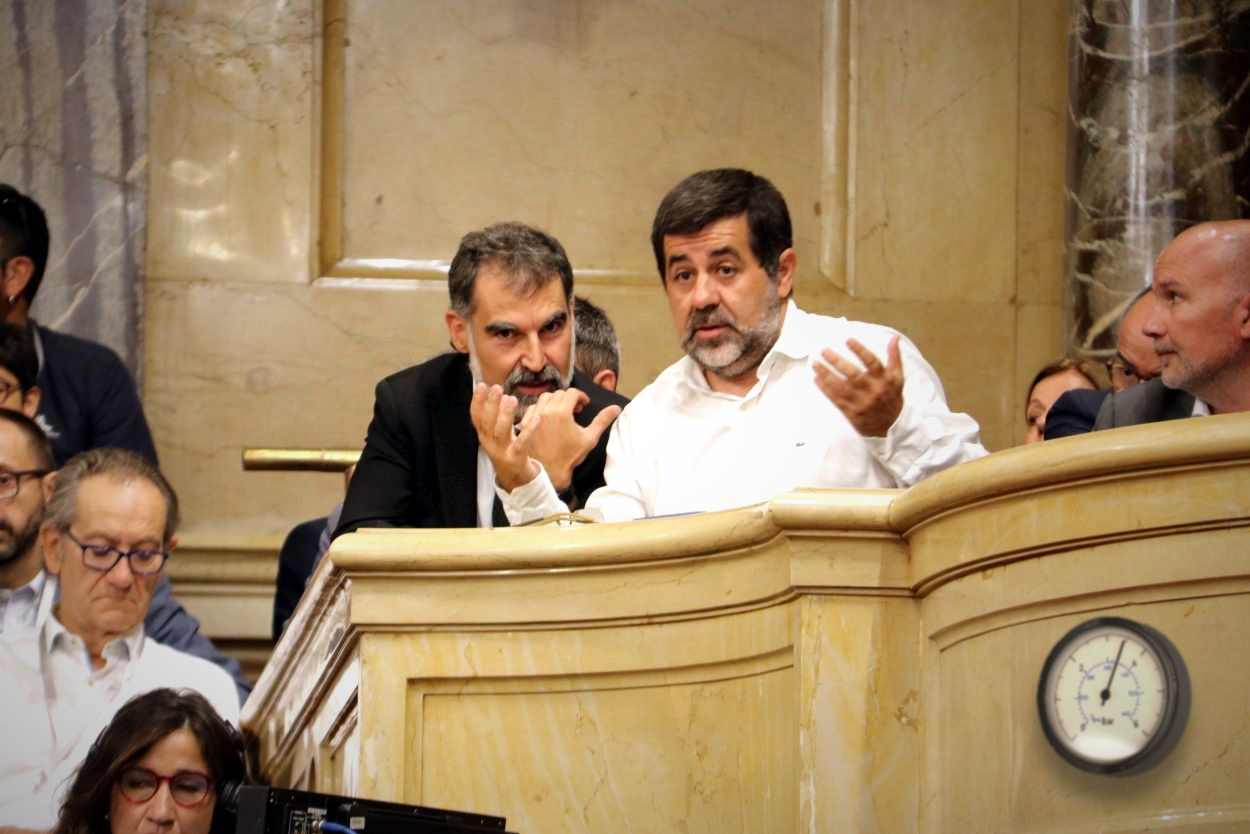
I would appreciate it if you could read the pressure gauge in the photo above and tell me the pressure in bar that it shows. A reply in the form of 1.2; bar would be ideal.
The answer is 3.5; bar
